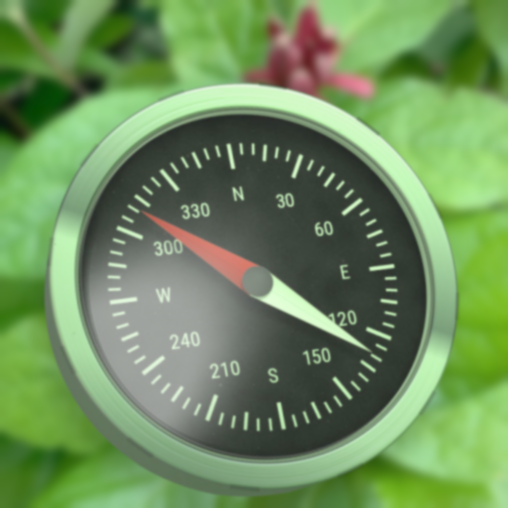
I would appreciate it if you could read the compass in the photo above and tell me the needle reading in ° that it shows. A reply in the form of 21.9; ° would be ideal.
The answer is 310; °
